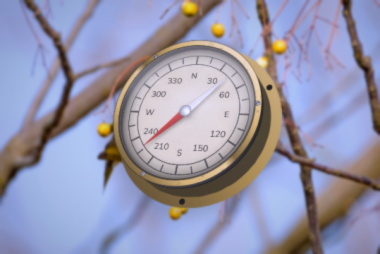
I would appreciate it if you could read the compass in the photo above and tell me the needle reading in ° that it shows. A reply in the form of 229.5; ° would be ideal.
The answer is 225; °
